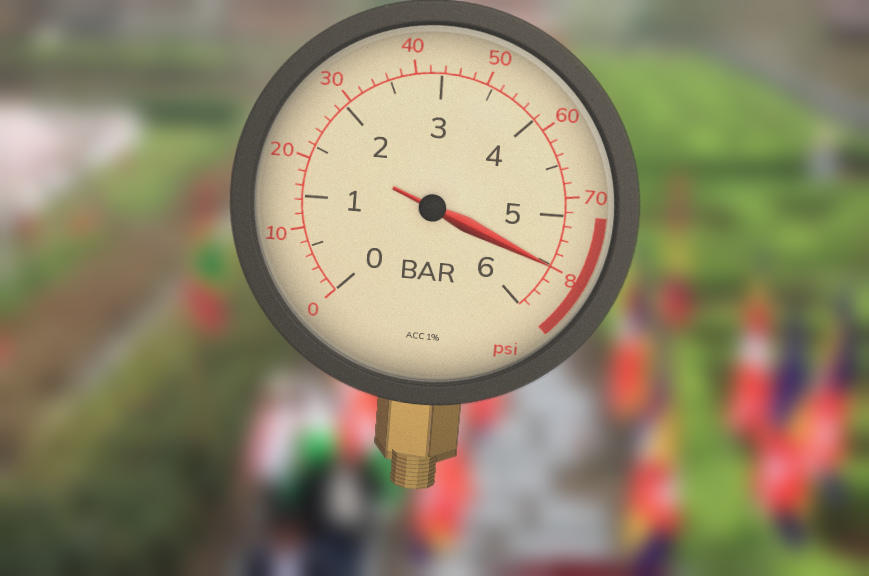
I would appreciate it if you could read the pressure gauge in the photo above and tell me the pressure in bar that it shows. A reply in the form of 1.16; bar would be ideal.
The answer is 5.5; bar
